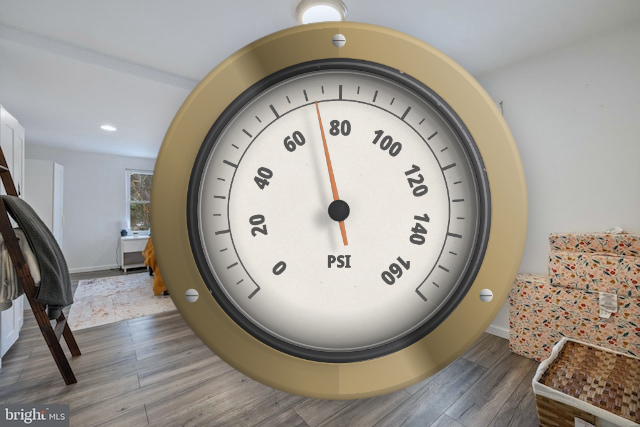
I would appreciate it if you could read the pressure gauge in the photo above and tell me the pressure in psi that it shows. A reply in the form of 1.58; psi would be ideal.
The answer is 72.5; psi
